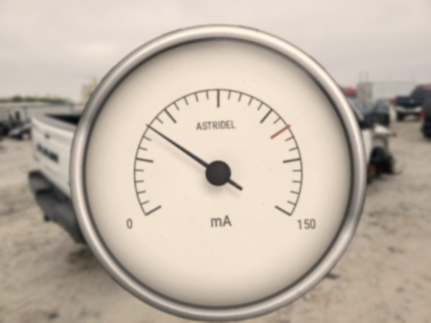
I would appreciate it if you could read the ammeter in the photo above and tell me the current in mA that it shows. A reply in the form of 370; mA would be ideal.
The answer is 40; mA
